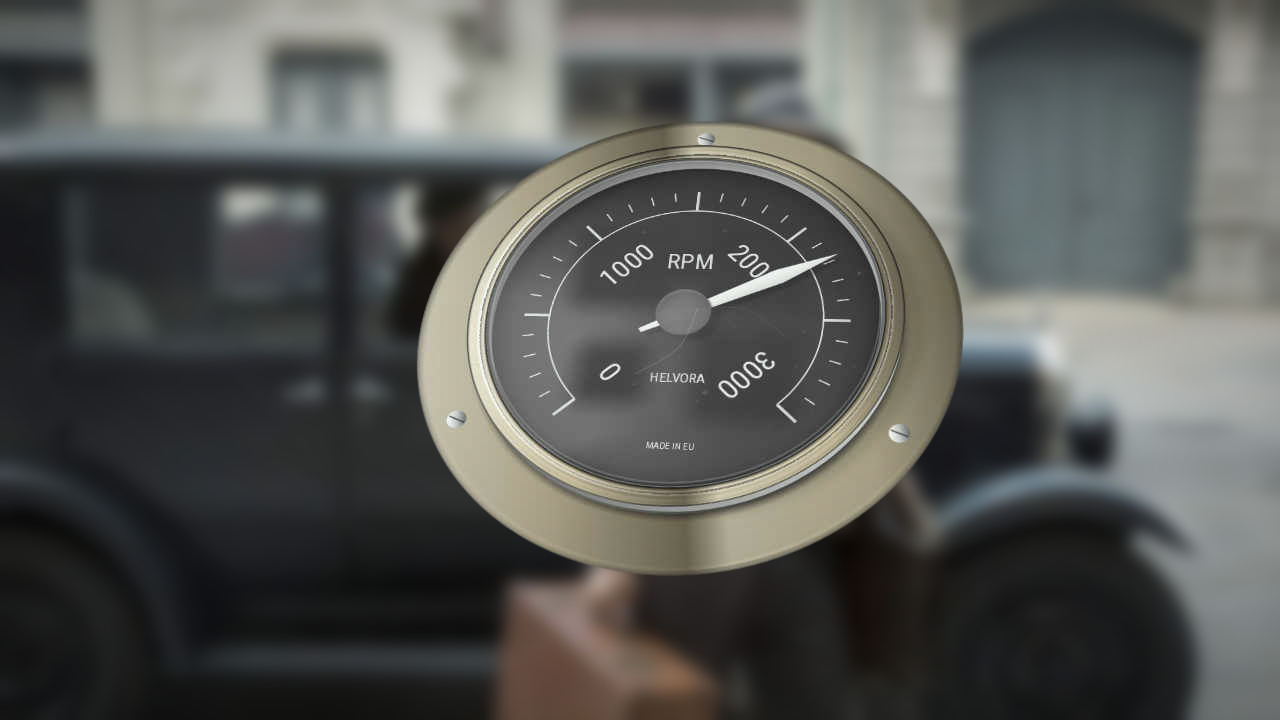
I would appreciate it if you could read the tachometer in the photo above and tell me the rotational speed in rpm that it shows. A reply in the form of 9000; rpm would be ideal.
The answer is 2200; rpm
